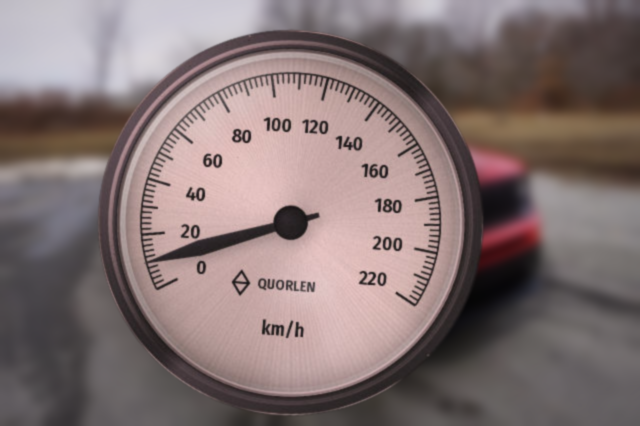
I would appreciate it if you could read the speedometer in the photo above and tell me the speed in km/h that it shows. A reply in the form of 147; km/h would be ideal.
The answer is 10; km/h
